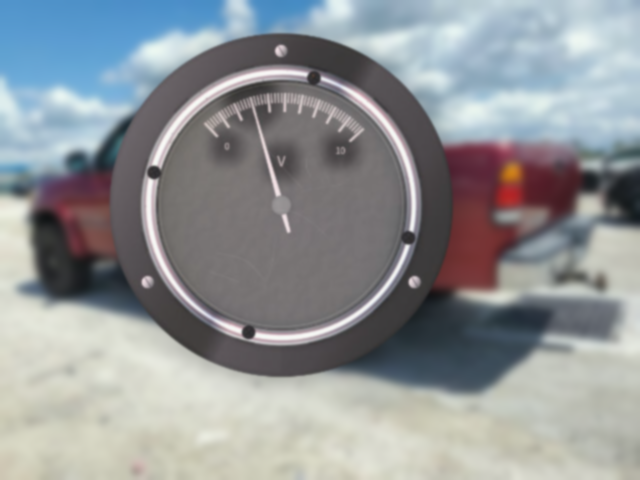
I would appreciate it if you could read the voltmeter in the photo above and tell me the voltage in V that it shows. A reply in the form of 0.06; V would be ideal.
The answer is 3; V
